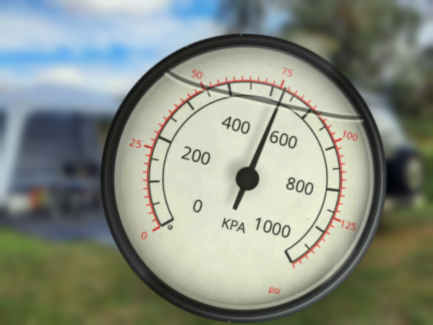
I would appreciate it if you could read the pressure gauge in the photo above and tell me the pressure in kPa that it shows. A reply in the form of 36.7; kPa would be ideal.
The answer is 525; kPa
